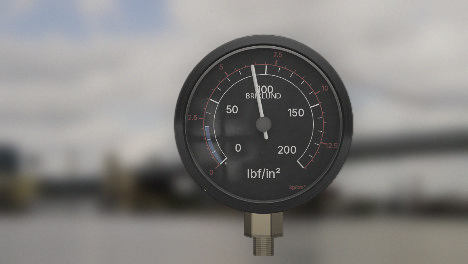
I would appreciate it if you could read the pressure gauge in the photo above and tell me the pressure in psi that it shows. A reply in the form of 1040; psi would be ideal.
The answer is 90; psi
